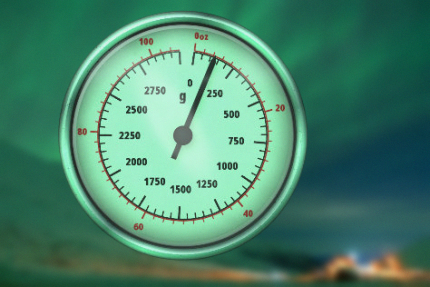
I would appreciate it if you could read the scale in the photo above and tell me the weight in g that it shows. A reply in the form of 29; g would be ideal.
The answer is 125; g
